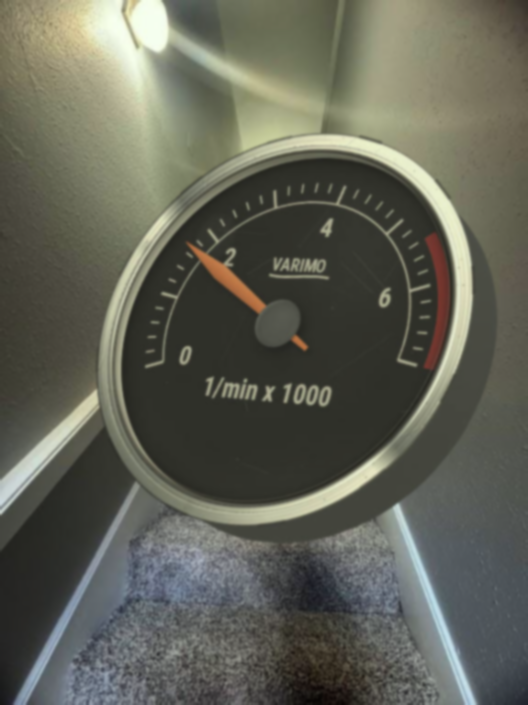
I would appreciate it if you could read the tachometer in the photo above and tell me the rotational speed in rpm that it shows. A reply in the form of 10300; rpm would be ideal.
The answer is 1700; rpm
